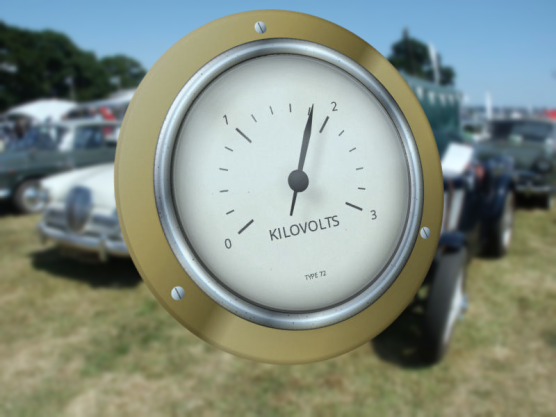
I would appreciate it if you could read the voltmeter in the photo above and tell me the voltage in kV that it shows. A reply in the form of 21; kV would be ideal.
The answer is 1.8; kV
